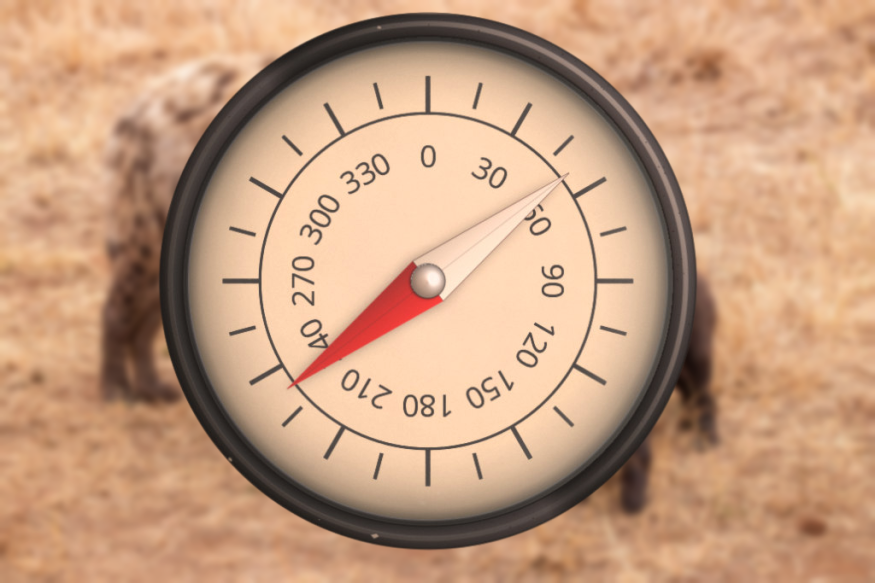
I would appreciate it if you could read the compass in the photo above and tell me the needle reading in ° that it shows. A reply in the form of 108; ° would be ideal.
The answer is 232.5; °
